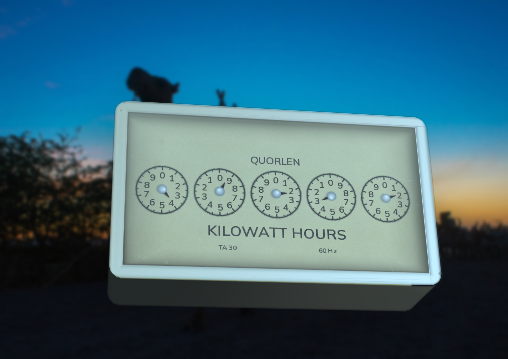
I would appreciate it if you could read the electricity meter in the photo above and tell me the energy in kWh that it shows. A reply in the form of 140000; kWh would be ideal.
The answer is 39232; kWh
